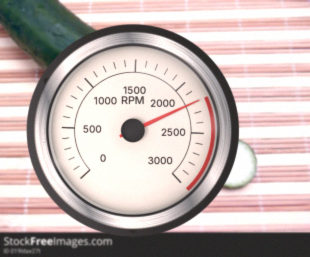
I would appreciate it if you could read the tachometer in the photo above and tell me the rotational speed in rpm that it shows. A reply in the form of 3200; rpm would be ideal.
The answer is 2200; rpm
